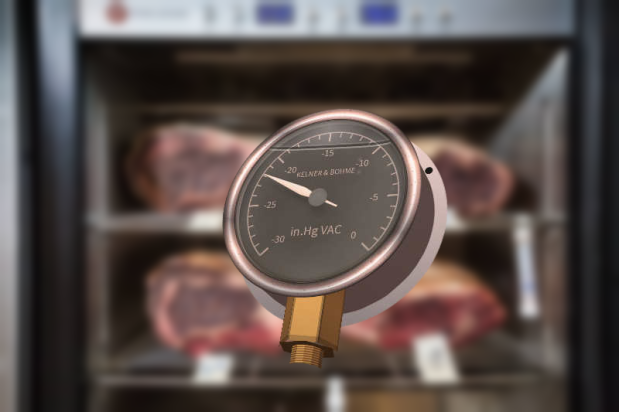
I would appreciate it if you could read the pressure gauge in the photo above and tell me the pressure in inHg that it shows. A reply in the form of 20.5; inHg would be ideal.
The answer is -22; inHg
